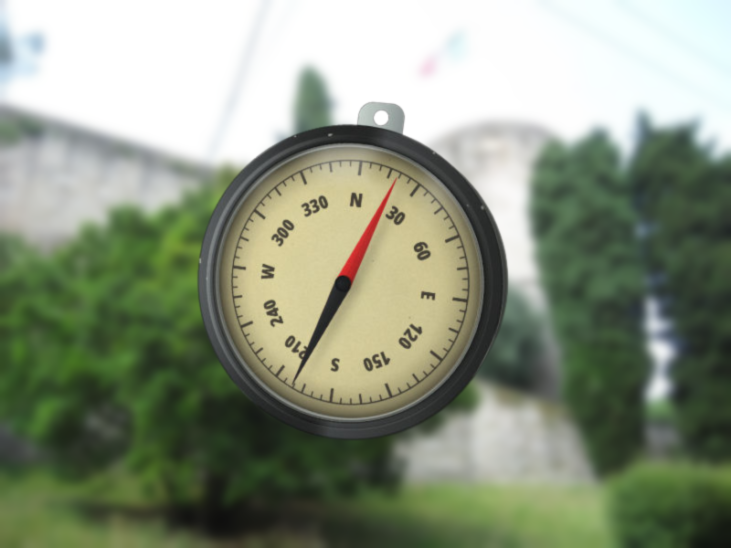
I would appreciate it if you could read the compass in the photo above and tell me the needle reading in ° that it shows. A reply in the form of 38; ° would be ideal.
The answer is 20; °
